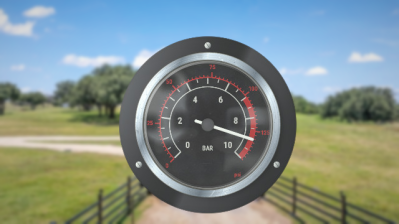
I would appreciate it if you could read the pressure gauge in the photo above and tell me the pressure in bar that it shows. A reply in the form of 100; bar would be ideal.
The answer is 9; bar
